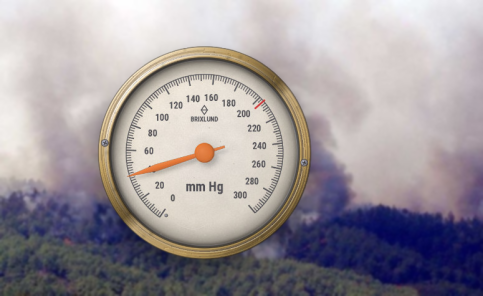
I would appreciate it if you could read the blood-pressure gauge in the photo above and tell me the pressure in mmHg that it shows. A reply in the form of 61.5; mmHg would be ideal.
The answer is 40; mmHg
